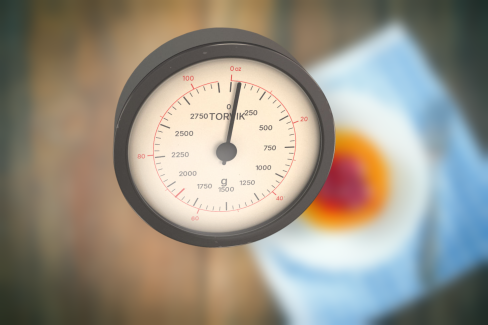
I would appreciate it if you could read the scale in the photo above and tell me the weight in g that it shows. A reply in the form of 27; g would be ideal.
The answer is 50; g
